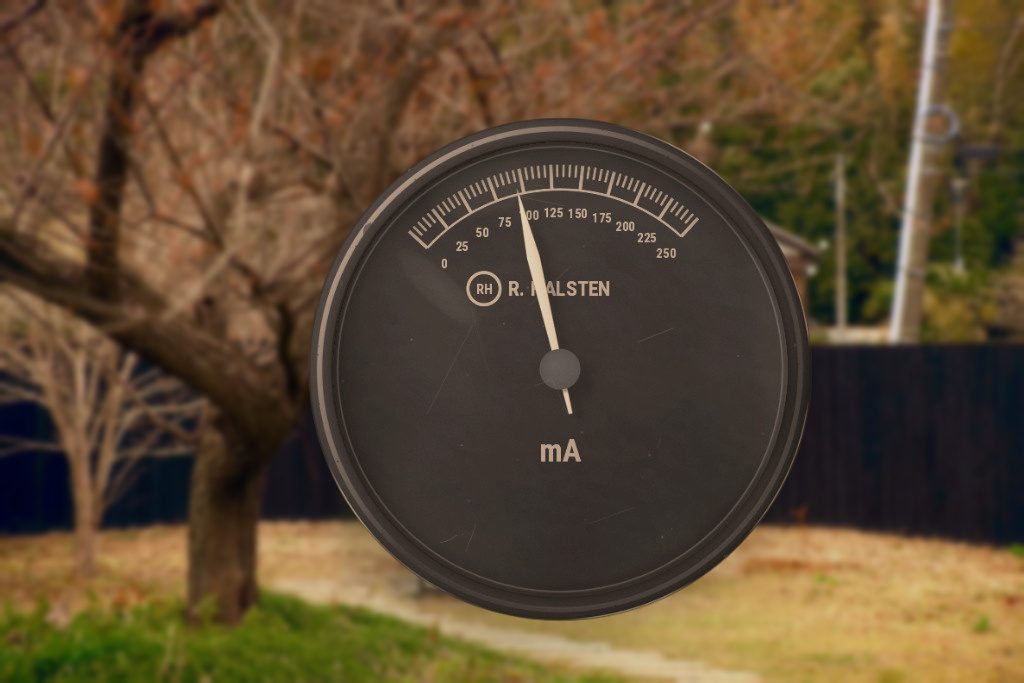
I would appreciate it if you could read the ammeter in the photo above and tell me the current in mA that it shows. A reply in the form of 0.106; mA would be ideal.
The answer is 95; mA
